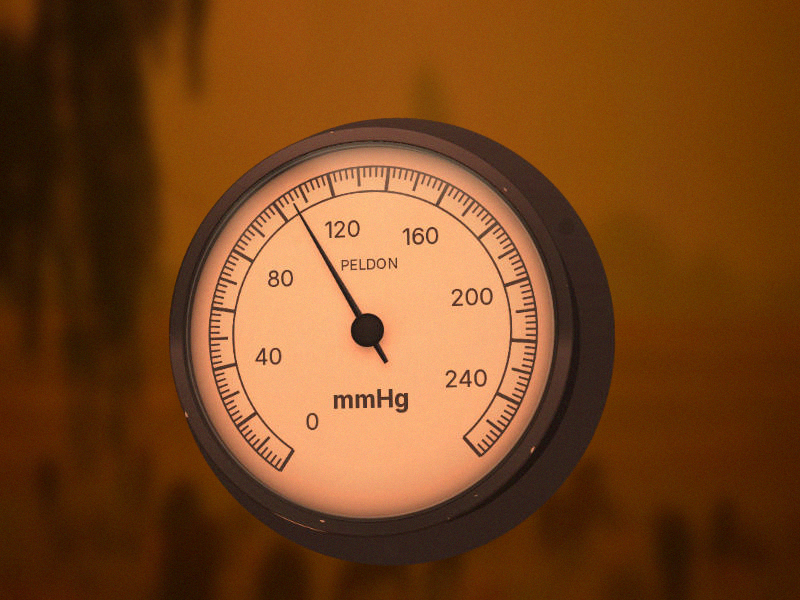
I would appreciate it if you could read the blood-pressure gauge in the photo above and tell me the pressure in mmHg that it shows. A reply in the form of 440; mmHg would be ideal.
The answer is 106; mmHg
